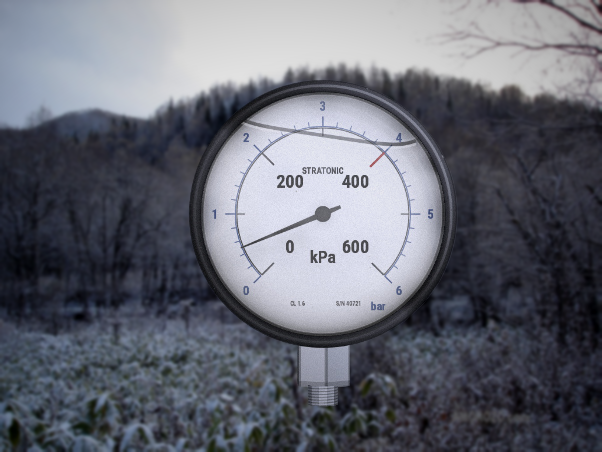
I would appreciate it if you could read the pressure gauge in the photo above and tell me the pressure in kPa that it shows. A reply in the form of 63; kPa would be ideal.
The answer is 50; kPa
